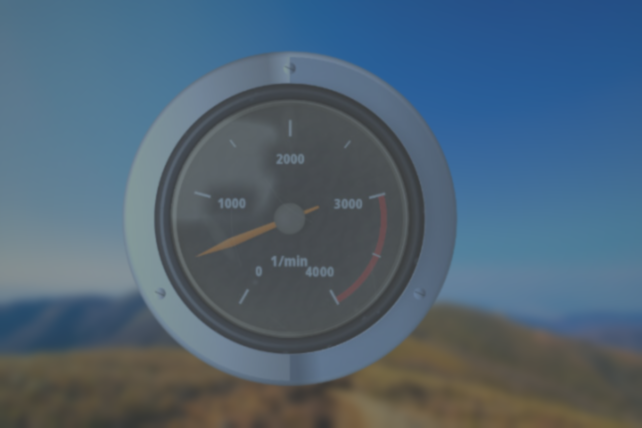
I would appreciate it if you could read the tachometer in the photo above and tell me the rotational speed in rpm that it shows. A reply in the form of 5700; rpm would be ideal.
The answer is 500; rpm
